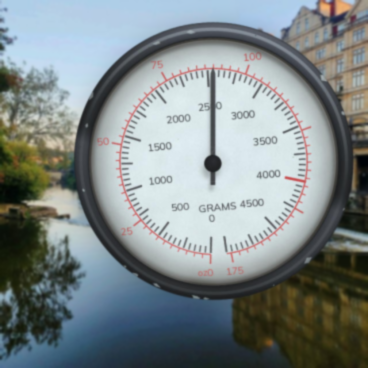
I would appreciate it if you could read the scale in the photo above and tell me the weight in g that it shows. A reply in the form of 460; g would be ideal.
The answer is 2550; g
